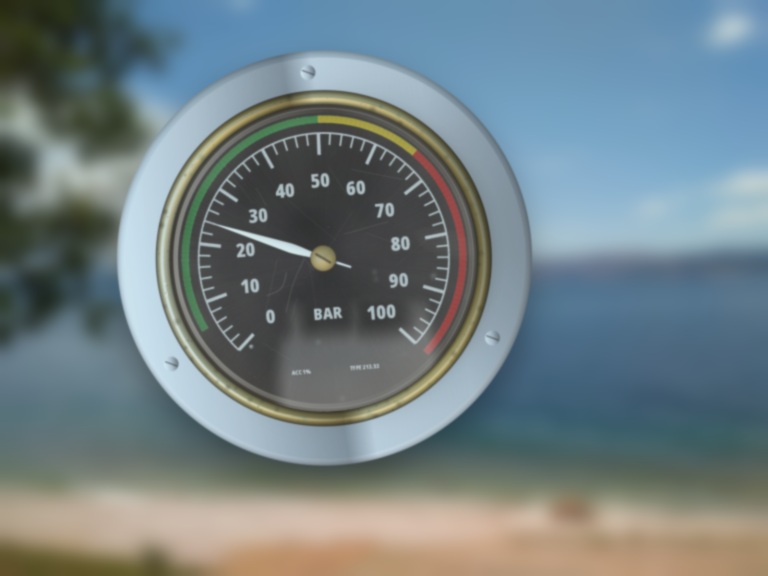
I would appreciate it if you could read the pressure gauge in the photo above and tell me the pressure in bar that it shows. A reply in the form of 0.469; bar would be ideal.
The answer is 24; bar
